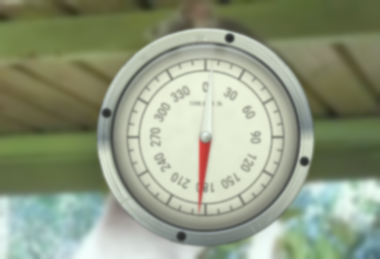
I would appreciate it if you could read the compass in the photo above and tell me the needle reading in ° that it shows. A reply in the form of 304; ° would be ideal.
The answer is 185; °
